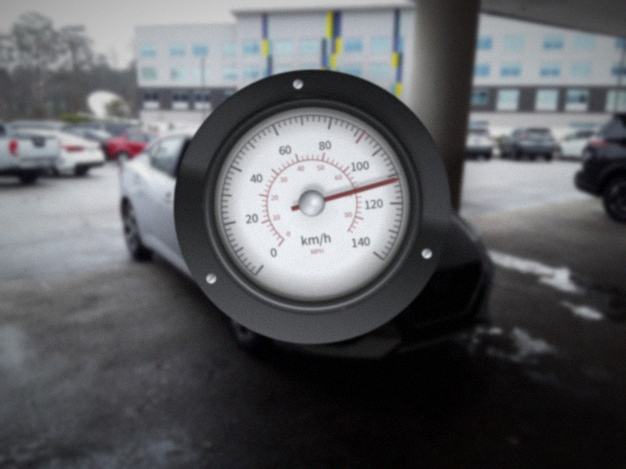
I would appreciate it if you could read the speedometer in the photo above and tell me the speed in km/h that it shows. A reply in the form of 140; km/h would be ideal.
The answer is 112; km/h
